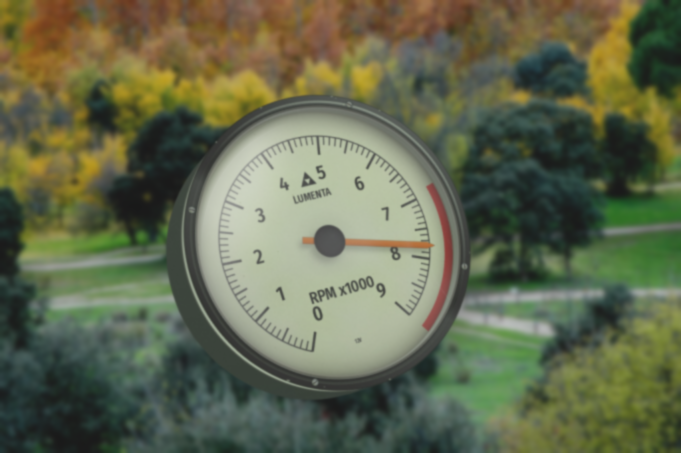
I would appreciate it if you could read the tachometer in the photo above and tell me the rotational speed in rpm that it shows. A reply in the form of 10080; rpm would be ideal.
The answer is 7800; rpm
